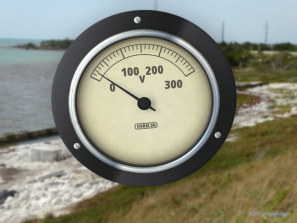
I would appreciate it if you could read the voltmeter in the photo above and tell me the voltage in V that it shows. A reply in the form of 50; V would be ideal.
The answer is 20; V
